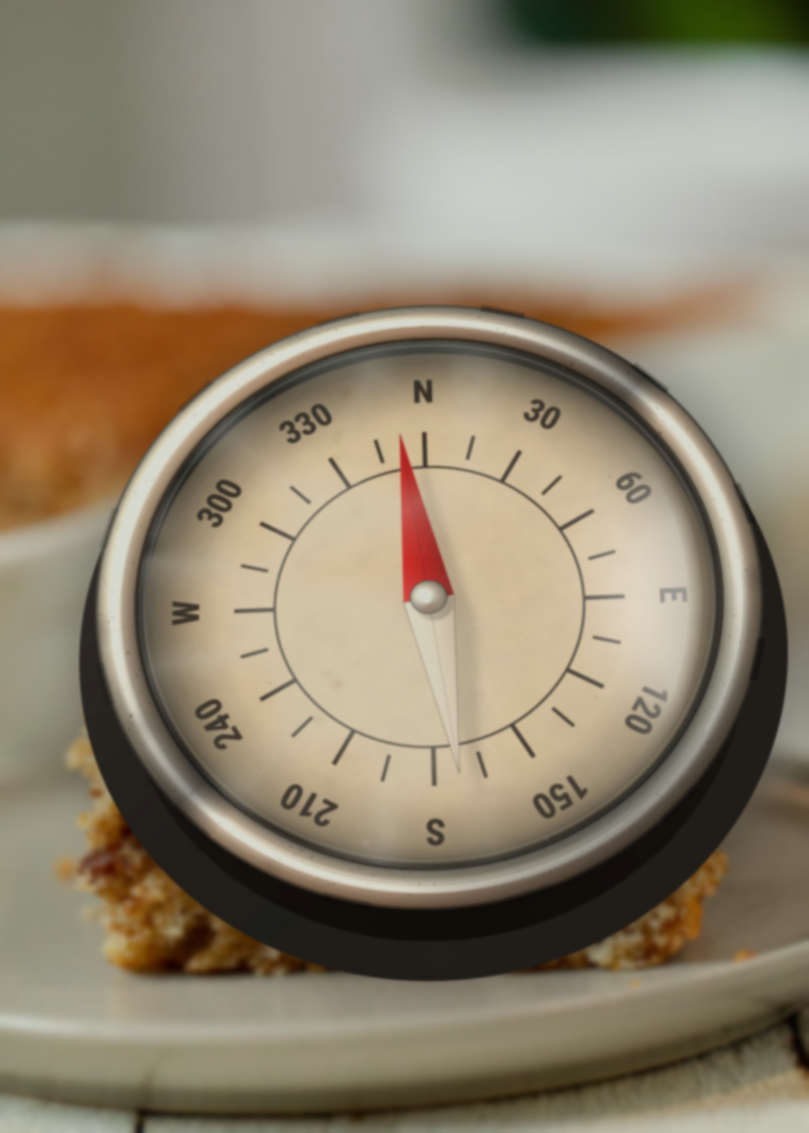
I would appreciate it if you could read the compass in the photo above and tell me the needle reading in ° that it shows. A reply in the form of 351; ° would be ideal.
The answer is 352.5; °
